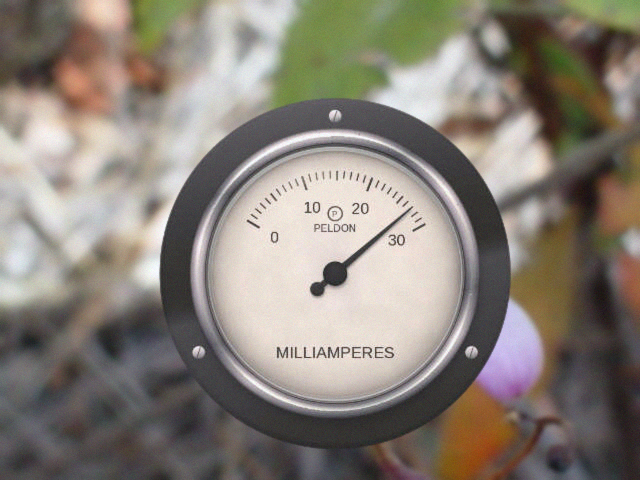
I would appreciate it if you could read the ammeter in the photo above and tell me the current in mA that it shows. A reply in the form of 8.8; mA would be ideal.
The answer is 27; mA
